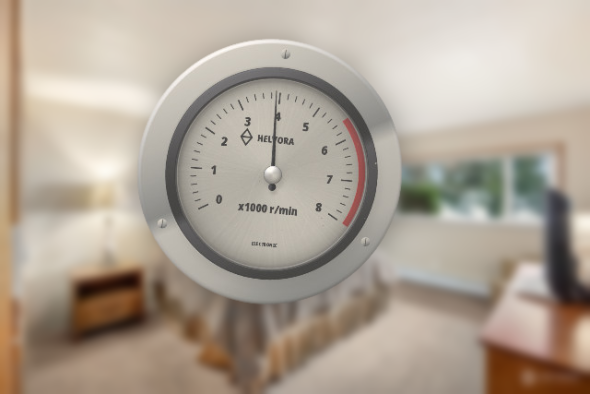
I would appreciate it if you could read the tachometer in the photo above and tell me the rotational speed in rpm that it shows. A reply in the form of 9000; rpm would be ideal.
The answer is 3900; rpm
